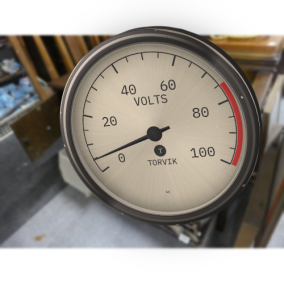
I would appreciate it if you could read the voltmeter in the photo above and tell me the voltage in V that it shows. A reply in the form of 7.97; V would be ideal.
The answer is 5; V
